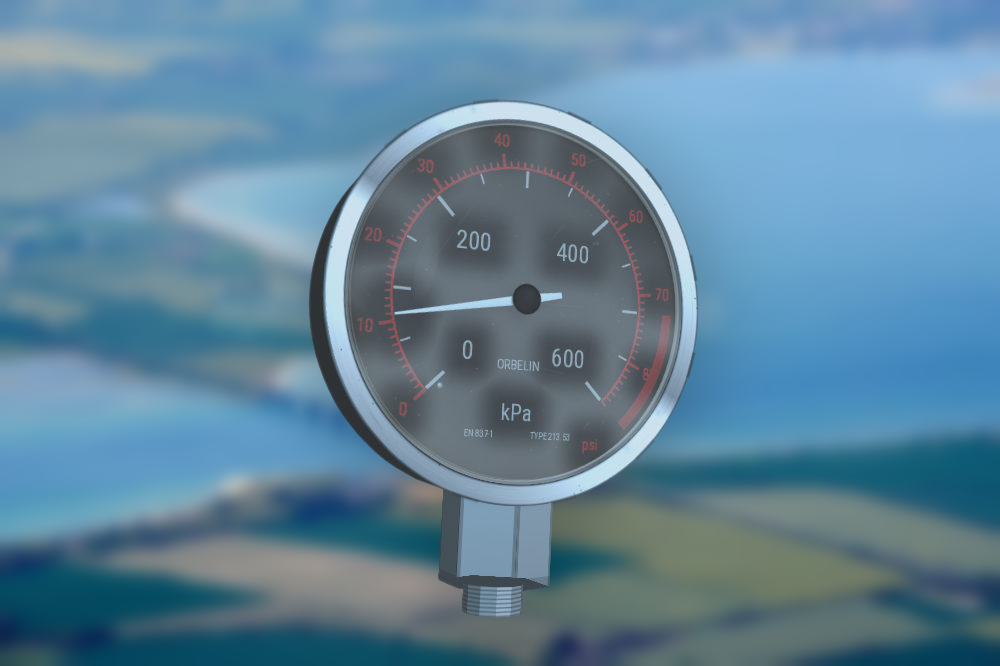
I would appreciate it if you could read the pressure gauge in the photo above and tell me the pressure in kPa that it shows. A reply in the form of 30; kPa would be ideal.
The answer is 75; kPa
